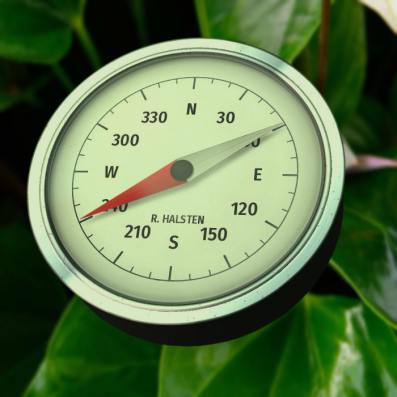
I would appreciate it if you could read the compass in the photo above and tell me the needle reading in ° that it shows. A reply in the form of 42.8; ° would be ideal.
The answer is 240; °
